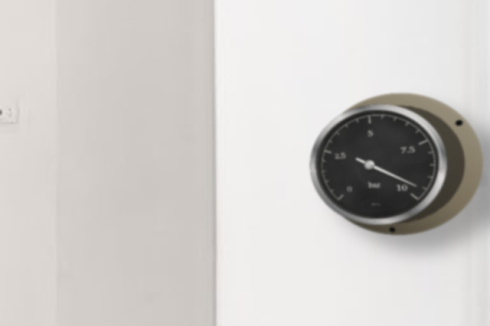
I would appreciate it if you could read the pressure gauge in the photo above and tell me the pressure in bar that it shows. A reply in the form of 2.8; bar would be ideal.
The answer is 9.5; bar
